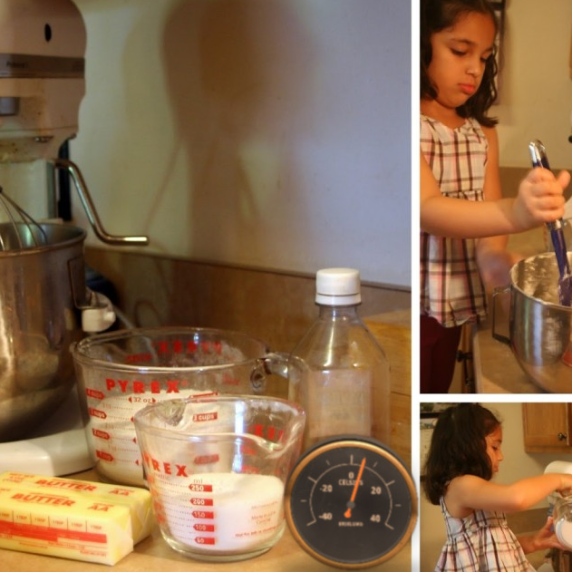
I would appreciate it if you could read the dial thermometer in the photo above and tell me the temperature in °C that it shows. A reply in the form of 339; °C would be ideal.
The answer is 5; °C
